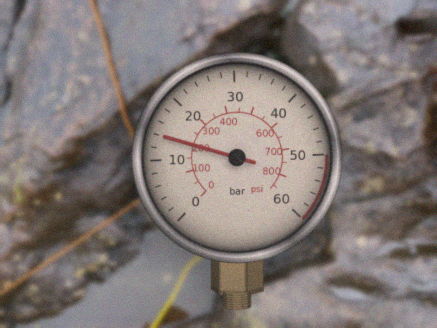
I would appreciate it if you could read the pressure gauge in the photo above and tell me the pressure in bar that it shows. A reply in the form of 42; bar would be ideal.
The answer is 14; bar
